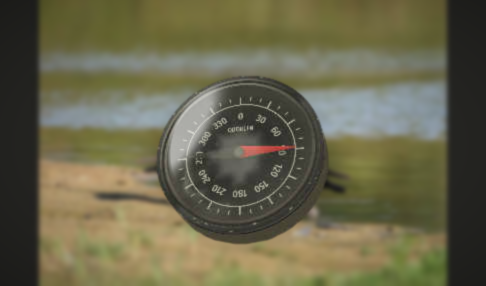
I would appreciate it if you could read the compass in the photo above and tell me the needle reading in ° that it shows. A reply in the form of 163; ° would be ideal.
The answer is 90; °
